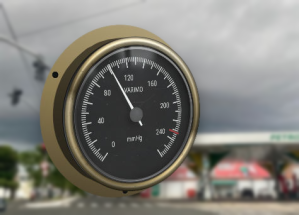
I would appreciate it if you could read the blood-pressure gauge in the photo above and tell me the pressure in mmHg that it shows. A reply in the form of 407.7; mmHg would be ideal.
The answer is 100; mmHg
